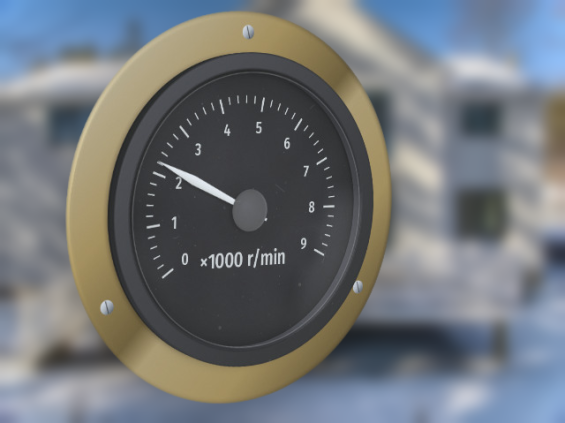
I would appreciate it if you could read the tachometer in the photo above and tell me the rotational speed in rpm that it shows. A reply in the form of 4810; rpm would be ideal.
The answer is 2200; rpm
